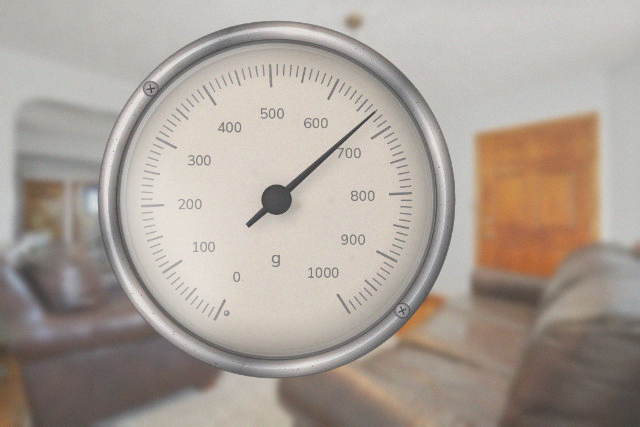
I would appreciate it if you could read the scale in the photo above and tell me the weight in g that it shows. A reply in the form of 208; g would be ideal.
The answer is 670; g
